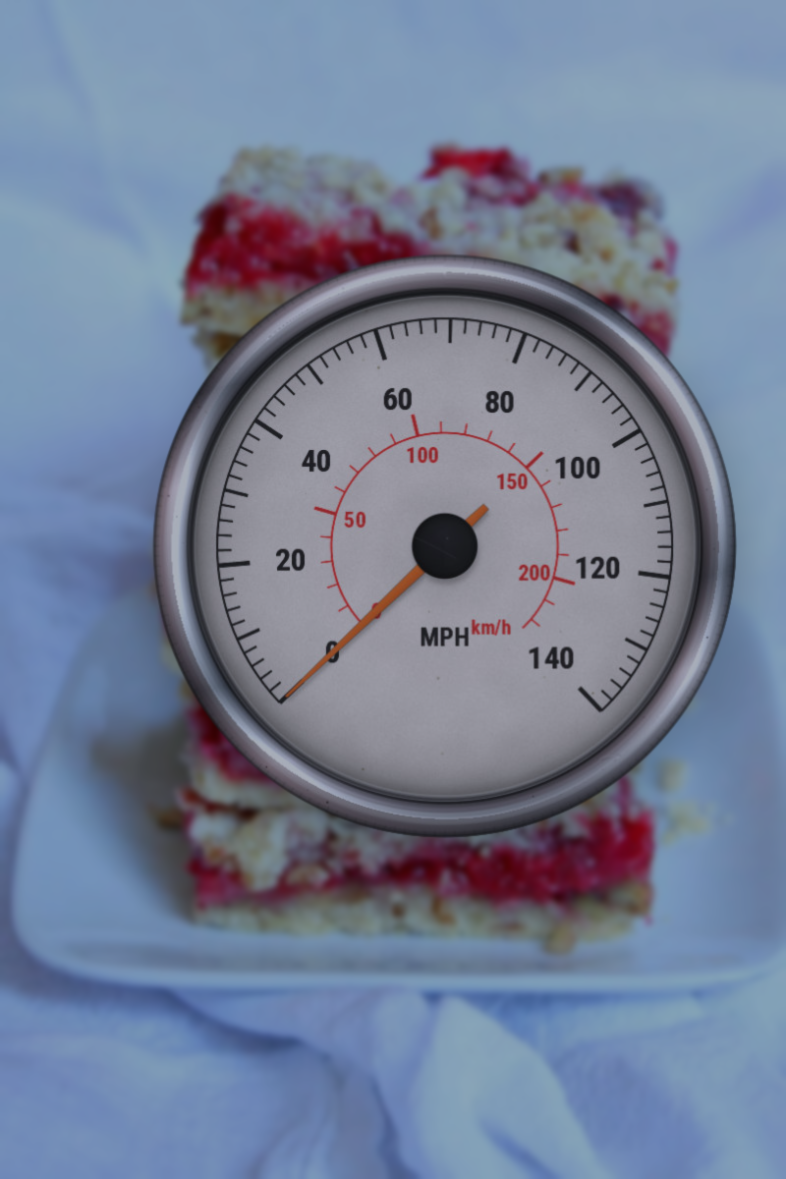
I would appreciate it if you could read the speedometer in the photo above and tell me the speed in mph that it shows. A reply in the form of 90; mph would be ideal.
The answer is 0; mph
